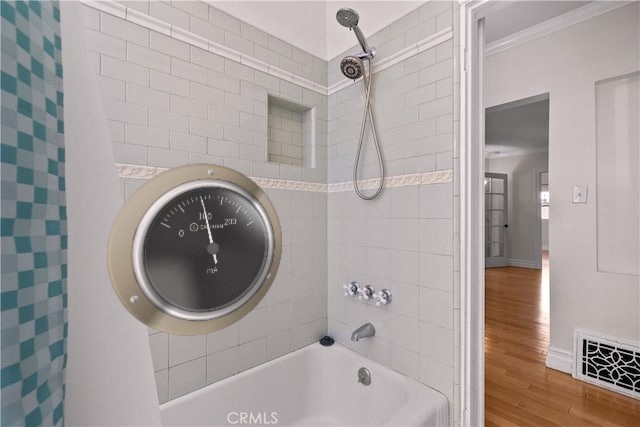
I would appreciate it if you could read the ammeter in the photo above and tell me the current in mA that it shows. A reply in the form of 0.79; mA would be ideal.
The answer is 100; mA
